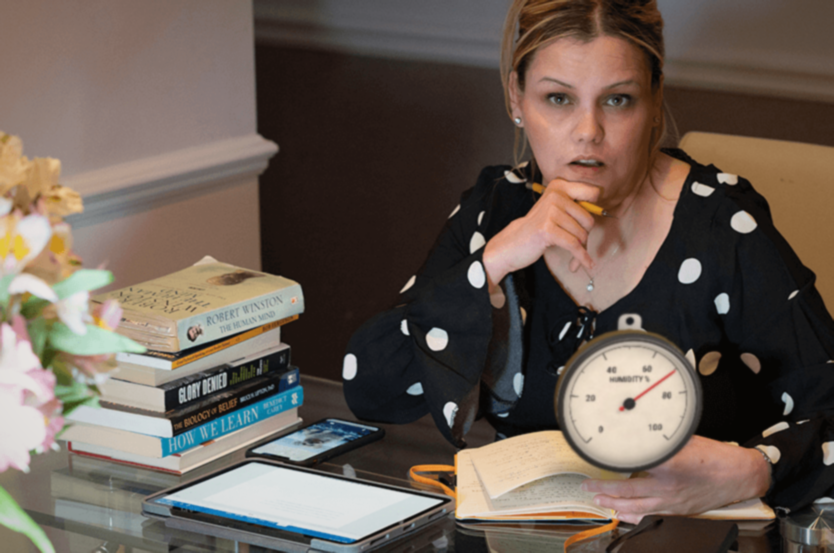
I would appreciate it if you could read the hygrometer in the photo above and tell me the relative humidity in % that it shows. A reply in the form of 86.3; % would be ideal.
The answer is 70; %
